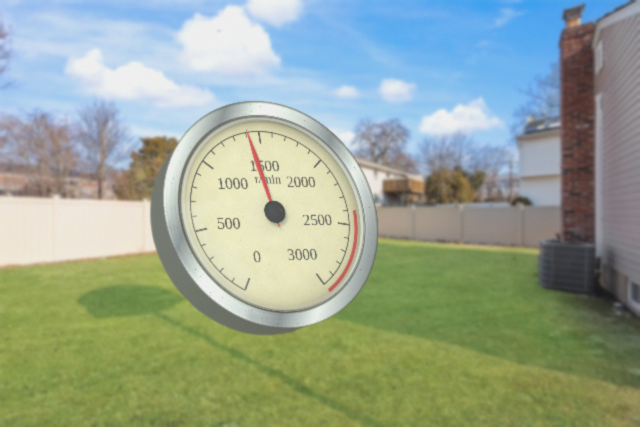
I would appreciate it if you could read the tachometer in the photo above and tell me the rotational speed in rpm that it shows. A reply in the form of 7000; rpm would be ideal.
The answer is 1400; rpm
